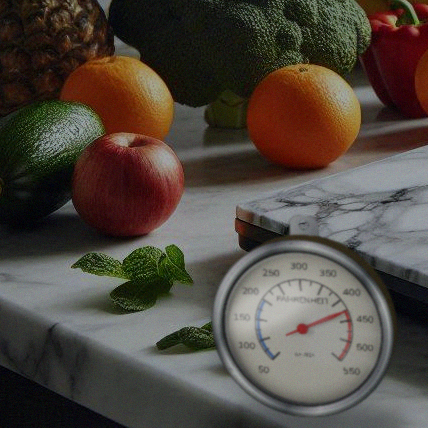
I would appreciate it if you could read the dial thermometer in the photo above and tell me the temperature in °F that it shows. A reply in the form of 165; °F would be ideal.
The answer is 425; °F
